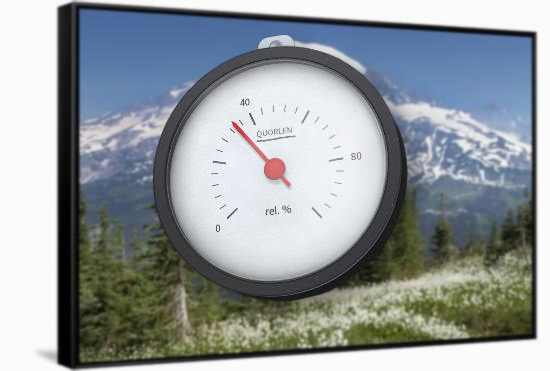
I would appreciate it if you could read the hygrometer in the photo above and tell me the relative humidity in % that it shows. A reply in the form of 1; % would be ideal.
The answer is 34; %
